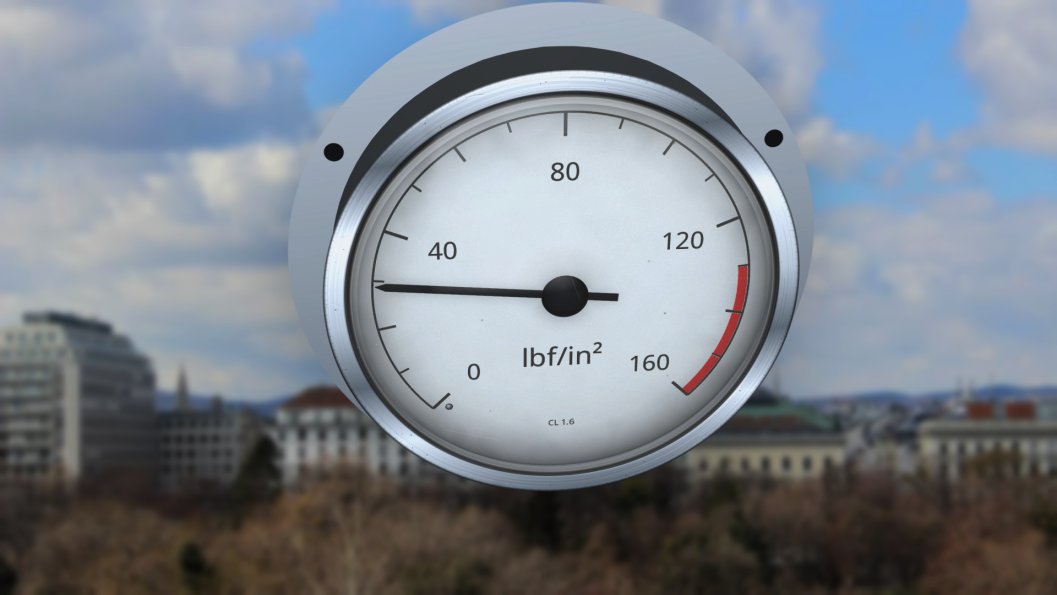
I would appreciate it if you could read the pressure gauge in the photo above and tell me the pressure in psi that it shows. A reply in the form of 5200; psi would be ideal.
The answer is 30; psi
